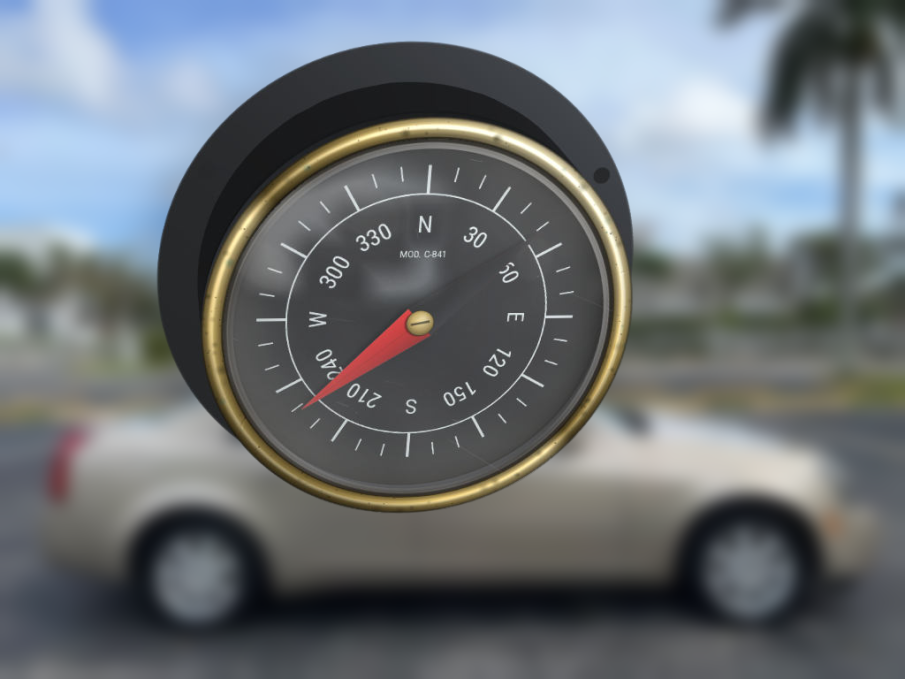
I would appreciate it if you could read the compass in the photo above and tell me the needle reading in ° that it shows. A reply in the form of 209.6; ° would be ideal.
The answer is 230; °
